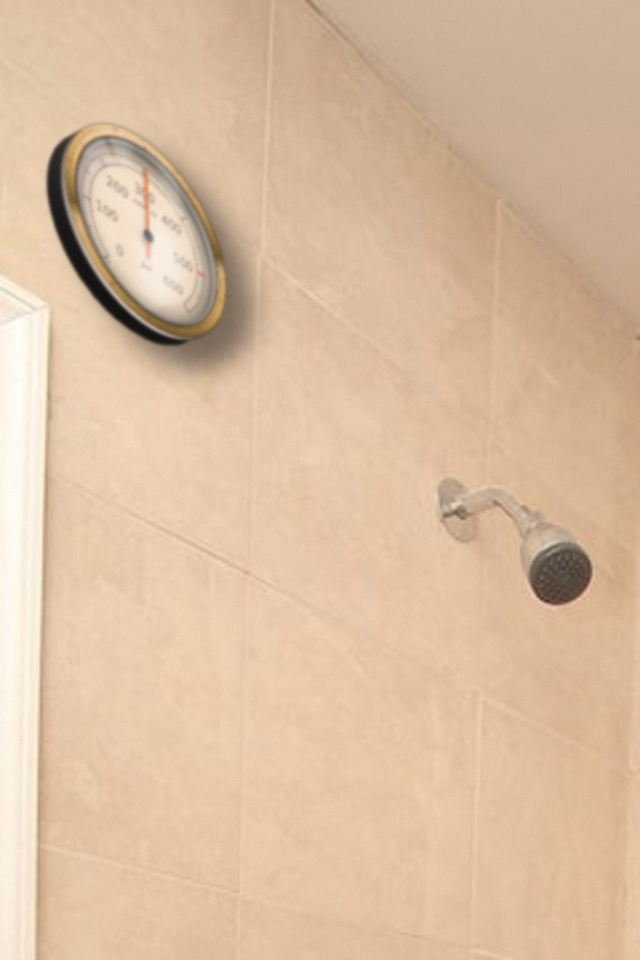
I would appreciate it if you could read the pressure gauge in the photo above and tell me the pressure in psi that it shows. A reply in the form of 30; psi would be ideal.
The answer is 300; psi
